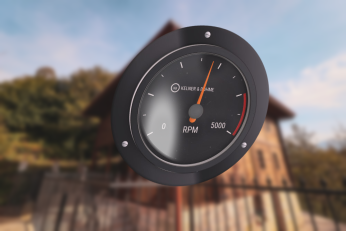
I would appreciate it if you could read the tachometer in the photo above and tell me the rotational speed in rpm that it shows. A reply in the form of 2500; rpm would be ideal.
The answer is 2750; rpm
